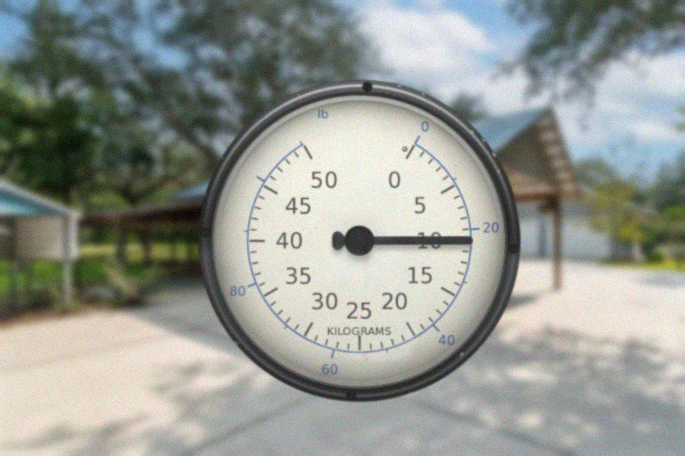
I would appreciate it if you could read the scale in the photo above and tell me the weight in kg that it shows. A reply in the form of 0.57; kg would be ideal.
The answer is 10; kg
